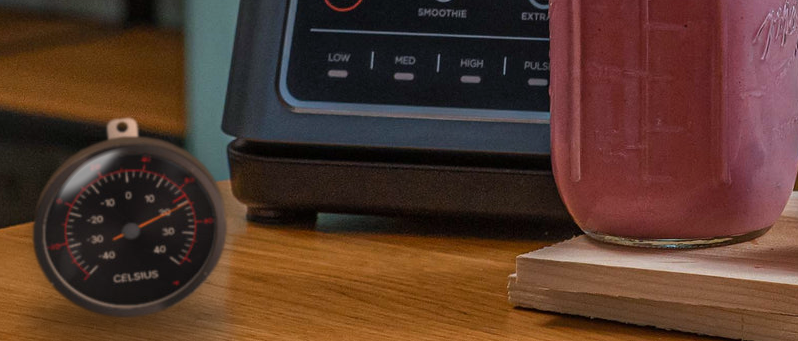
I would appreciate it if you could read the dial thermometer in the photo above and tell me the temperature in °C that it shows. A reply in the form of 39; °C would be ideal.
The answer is 20; °C
